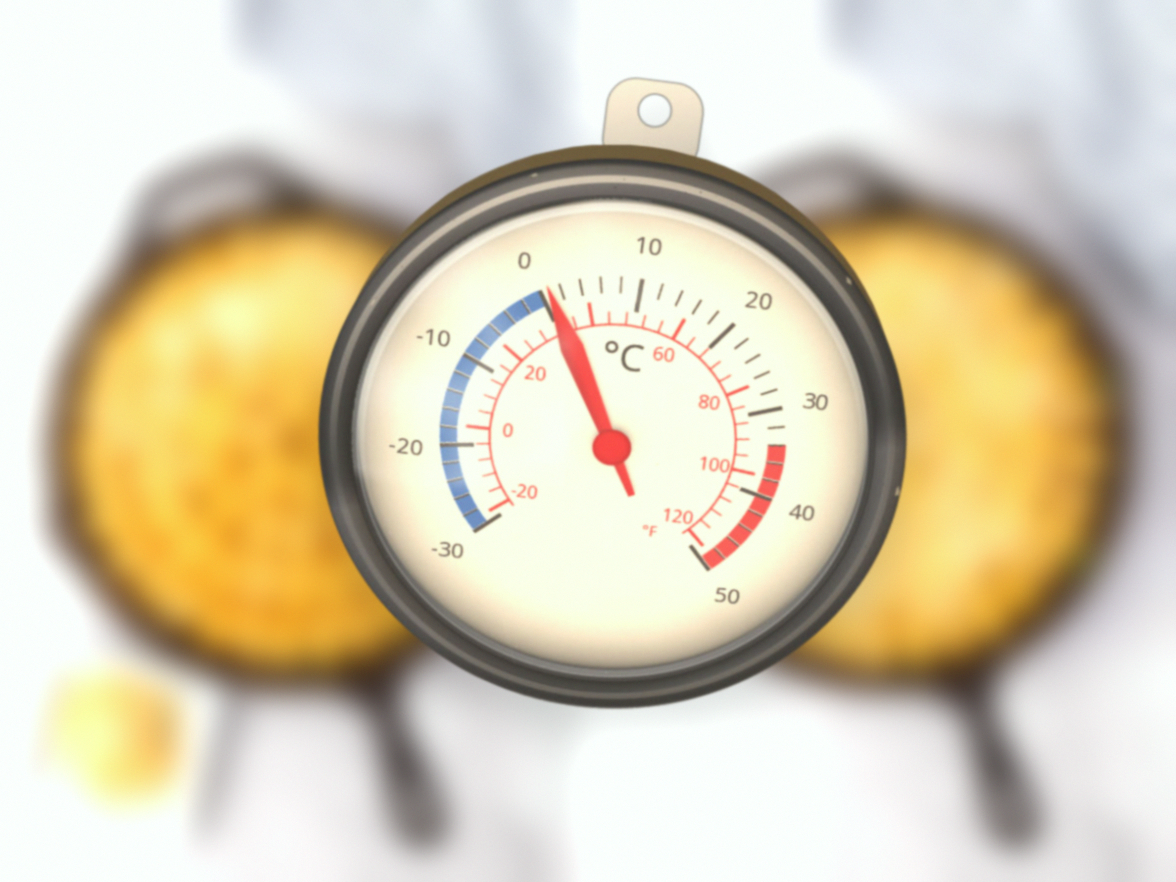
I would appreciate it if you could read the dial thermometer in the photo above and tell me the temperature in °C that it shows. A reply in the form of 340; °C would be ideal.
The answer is 1; °C
